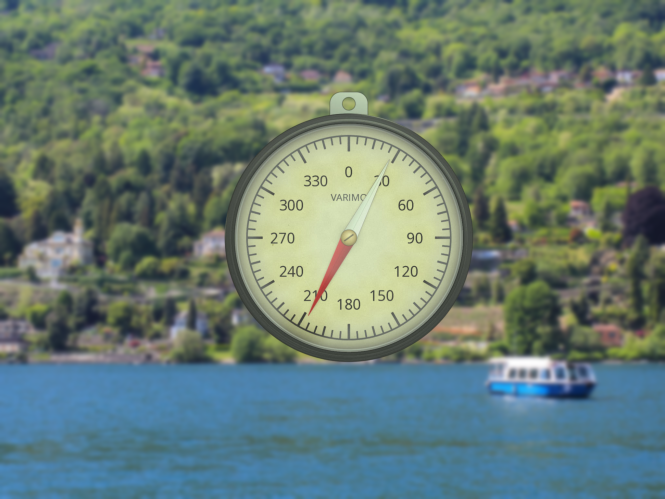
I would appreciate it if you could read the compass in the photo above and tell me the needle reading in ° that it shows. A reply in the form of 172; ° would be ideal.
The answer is 207.5; °
